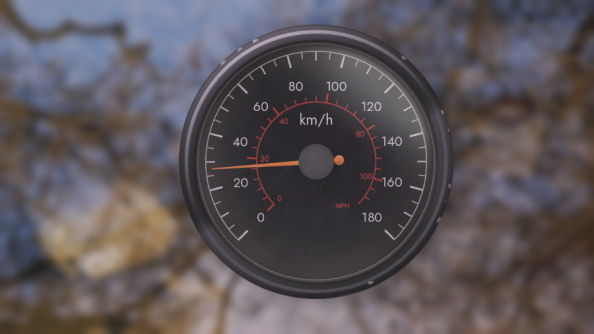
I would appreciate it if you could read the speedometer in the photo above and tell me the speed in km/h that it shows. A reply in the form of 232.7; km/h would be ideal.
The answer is 27.5; km/h
